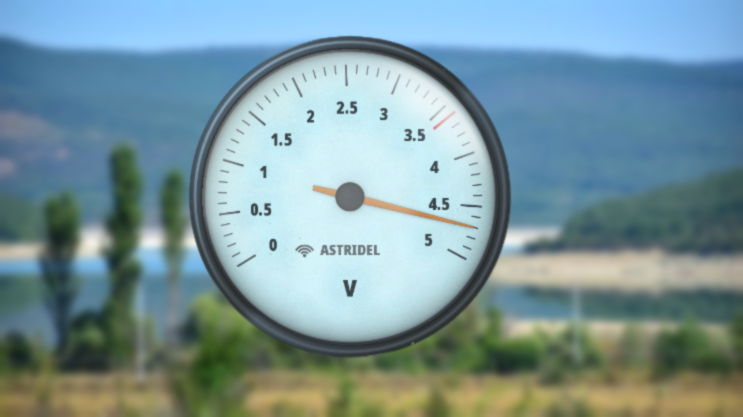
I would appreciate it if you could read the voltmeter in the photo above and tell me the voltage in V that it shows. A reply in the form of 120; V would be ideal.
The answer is 4.7; V
